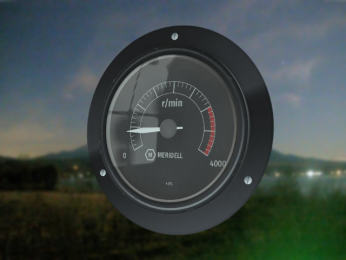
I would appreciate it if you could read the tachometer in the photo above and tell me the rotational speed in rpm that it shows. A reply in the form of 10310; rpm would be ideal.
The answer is 400; rpm
